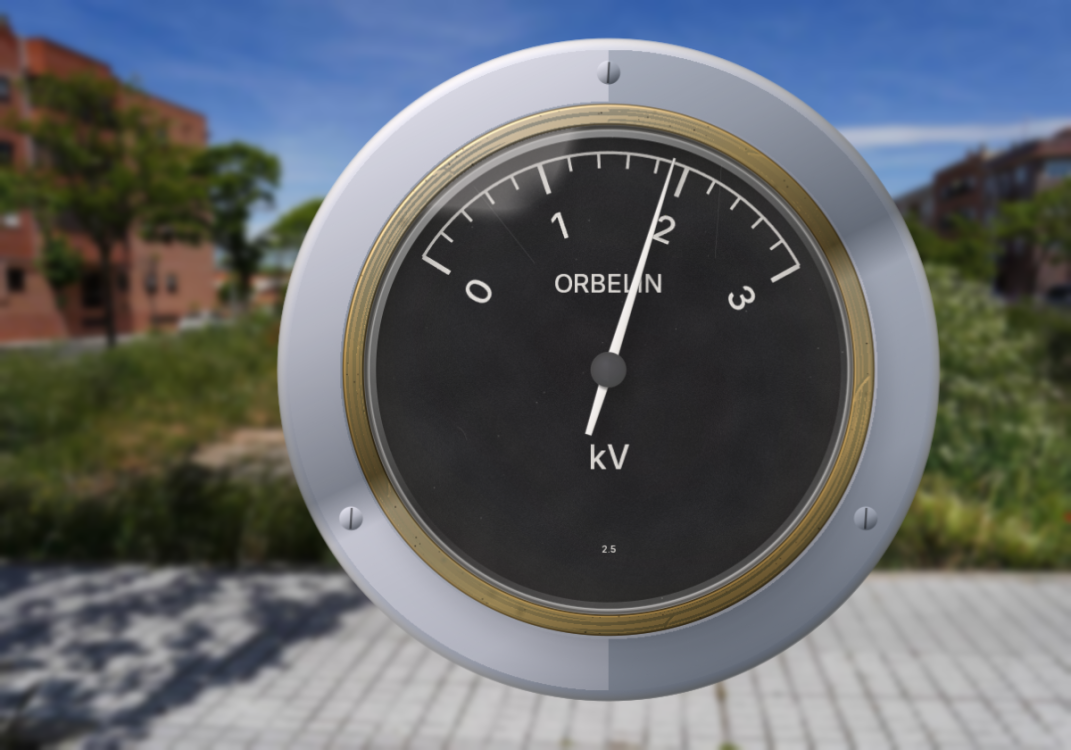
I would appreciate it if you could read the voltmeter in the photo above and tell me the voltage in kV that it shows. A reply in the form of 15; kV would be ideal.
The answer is 1.9; kV
